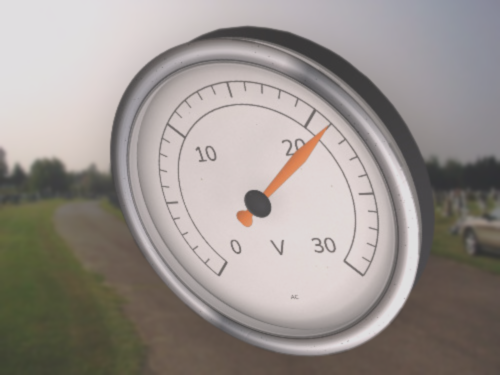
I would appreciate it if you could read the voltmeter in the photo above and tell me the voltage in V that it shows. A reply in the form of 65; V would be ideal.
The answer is 21; V
